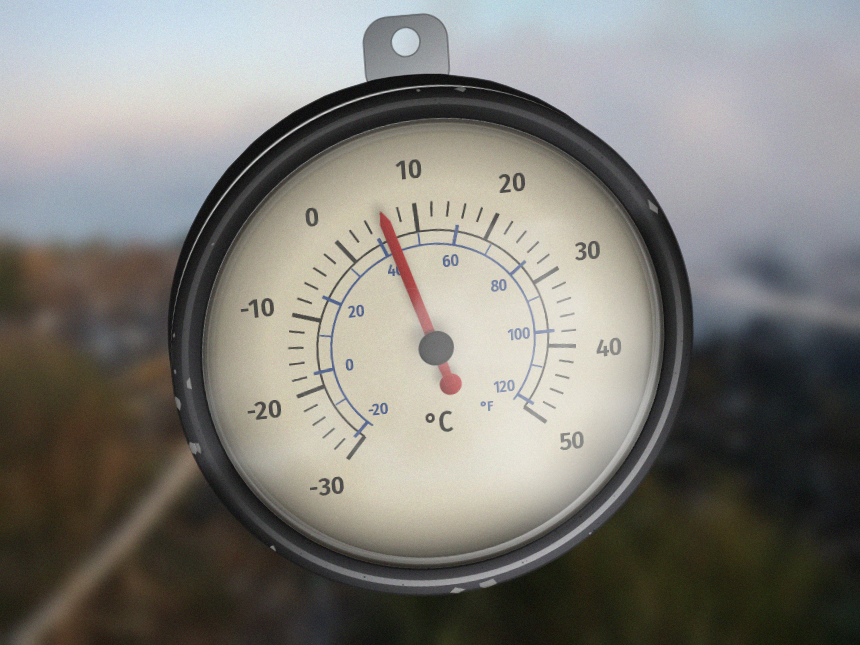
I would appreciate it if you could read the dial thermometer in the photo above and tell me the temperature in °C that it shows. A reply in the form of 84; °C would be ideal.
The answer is 6; °C
